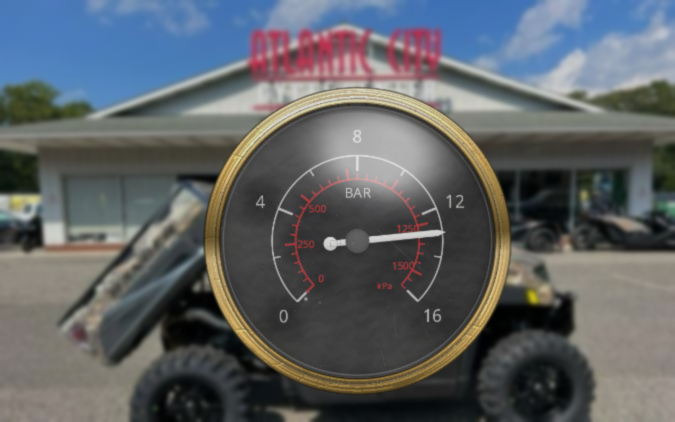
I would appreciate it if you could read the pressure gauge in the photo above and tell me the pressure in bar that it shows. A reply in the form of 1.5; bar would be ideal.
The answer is 13; bar
